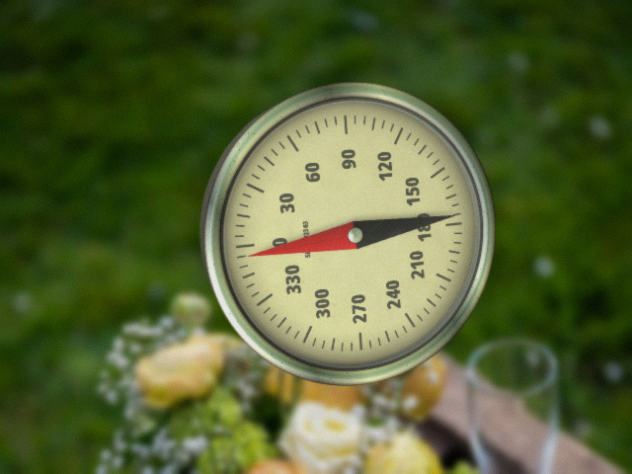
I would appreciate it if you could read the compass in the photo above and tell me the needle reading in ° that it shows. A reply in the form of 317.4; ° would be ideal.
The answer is 355; °
